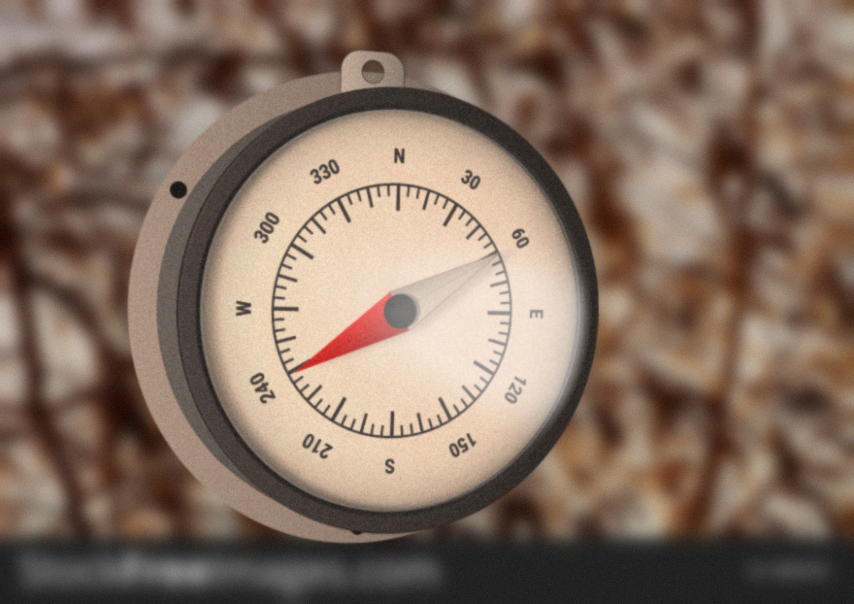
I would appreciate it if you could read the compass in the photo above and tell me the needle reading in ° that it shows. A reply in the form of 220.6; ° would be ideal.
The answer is 240; °
